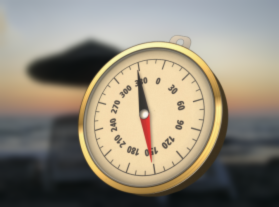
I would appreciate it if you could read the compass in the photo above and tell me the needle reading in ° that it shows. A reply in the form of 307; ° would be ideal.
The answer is 150; °
